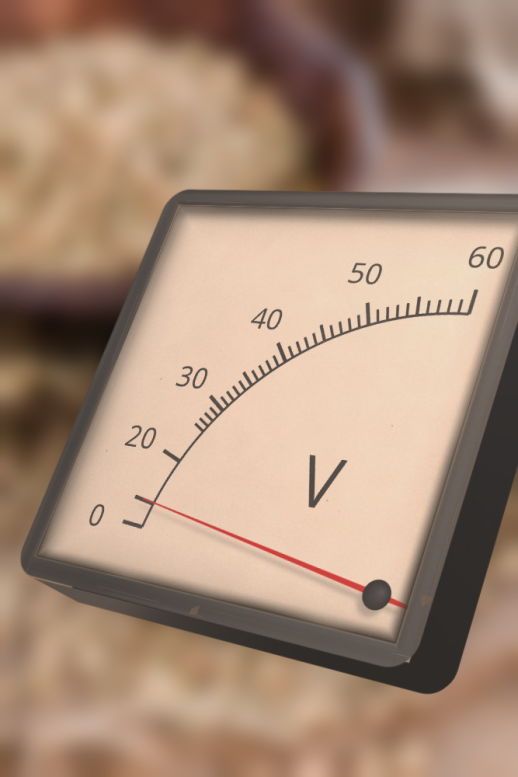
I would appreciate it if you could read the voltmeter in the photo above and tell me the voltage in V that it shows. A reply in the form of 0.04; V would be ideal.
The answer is 10; V
